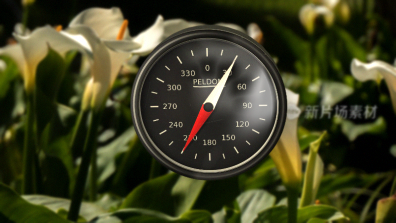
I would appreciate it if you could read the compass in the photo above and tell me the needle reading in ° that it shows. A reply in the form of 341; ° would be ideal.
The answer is 210; °
